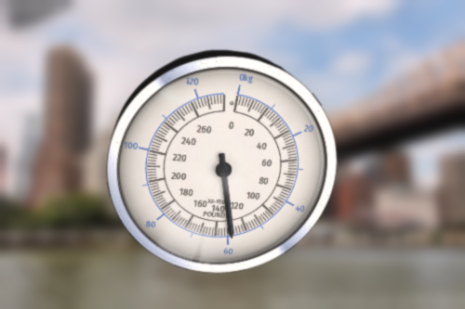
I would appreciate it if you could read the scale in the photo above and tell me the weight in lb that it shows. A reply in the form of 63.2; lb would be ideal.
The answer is 130; lb
